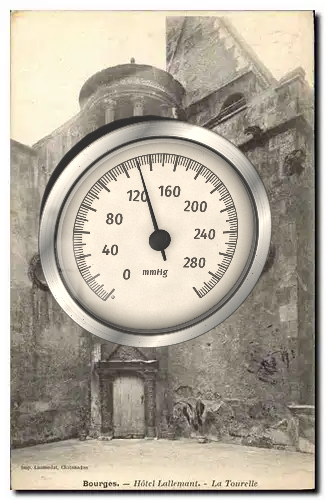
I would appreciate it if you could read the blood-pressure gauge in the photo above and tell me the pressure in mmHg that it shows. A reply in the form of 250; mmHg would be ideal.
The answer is 130; mmHg
